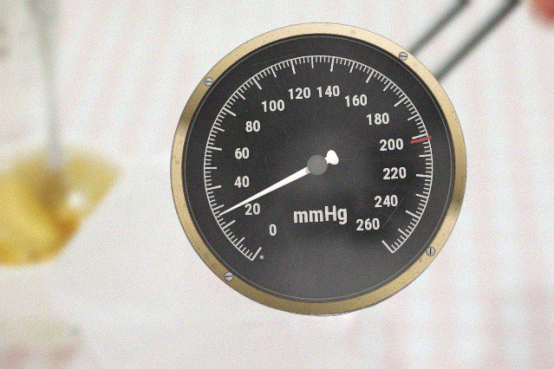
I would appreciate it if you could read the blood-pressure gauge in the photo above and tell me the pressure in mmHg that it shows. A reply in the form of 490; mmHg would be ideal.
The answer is 26; mmHg
